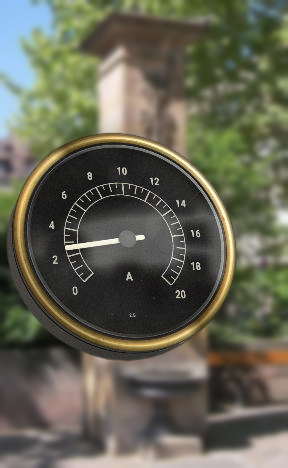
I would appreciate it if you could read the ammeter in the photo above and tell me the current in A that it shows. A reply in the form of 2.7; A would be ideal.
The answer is 2.5; A
